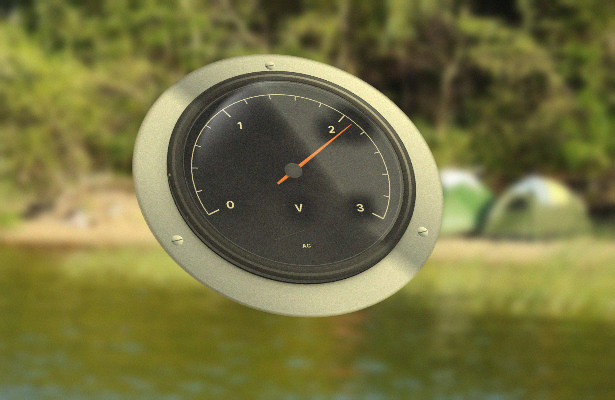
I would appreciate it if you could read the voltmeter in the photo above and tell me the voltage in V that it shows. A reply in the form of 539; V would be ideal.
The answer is 2.1; V
